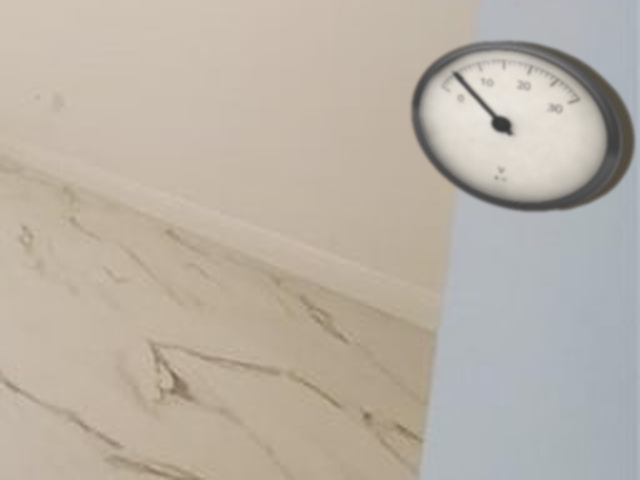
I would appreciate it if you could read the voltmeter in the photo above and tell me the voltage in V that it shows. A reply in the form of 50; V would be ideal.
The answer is 5; V
